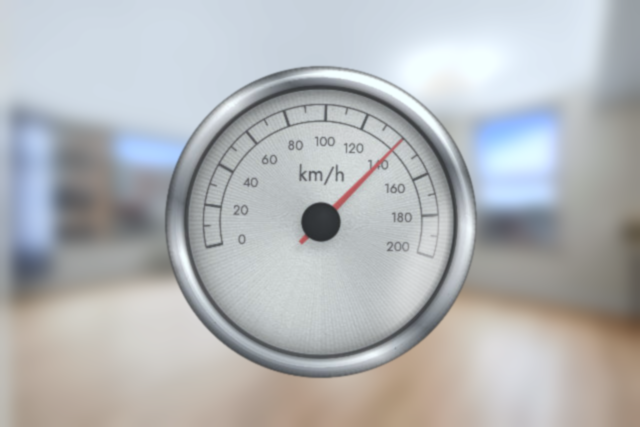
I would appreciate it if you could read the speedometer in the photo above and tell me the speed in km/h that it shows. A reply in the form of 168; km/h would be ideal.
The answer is 140; km/h
